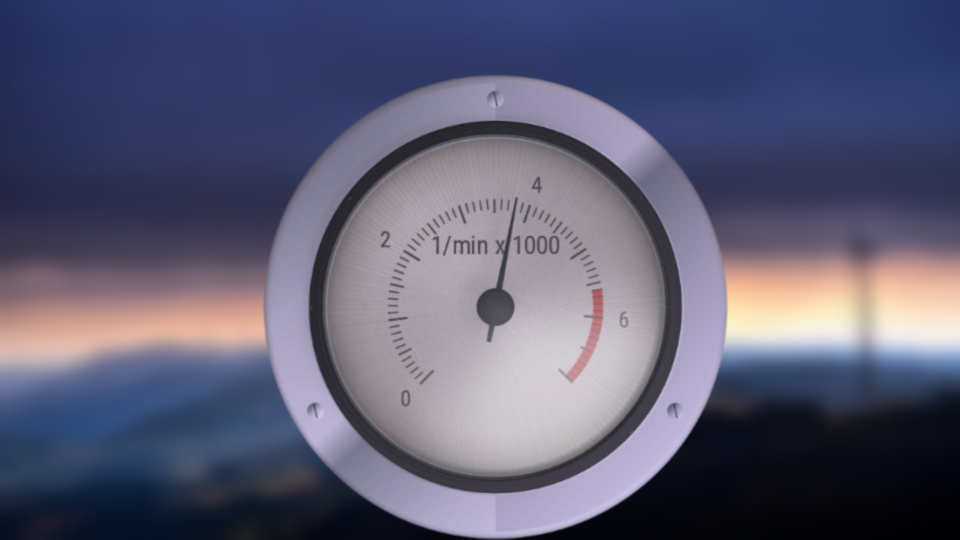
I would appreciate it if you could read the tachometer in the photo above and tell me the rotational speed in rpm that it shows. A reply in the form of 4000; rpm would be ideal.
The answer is 3800; rpm
